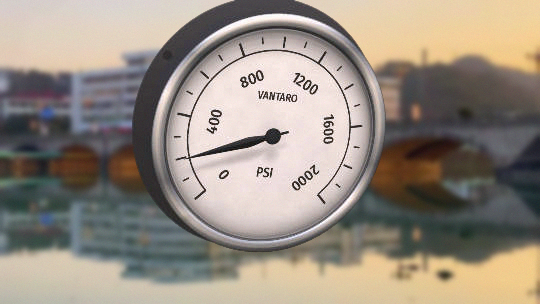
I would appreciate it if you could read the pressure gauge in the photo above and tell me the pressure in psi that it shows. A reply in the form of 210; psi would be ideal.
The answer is 200; psi
